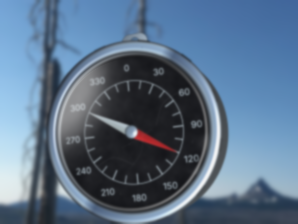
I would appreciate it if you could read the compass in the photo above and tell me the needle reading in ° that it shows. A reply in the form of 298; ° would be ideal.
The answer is 120; °
